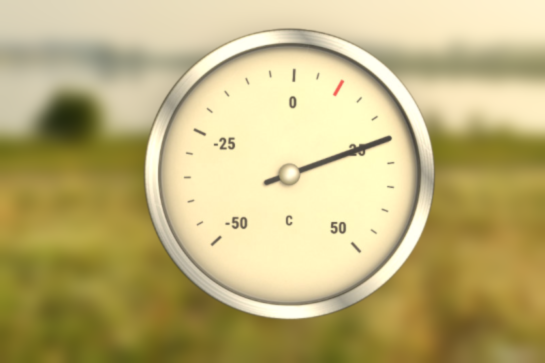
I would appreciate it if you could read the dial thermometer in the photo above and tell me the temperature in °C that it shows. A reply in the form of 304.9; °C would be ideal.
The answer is 25; °C
